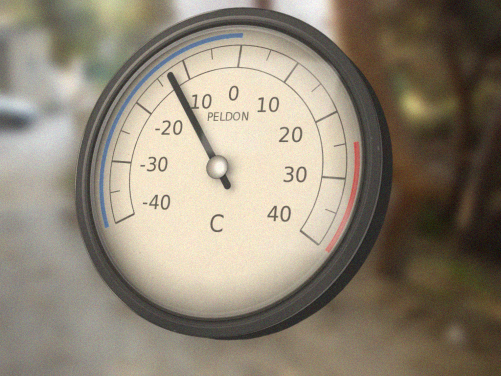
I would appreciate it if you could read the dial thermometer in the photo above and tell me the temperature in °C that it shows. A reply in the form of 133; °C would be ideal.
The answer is -12.5; °C
